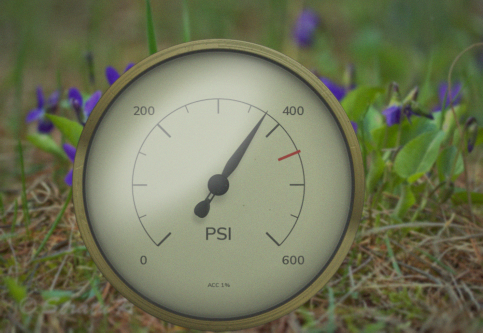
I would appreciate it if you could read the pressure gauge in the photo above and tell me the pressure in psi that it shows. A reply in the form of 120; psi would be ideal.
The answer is 375; psi
